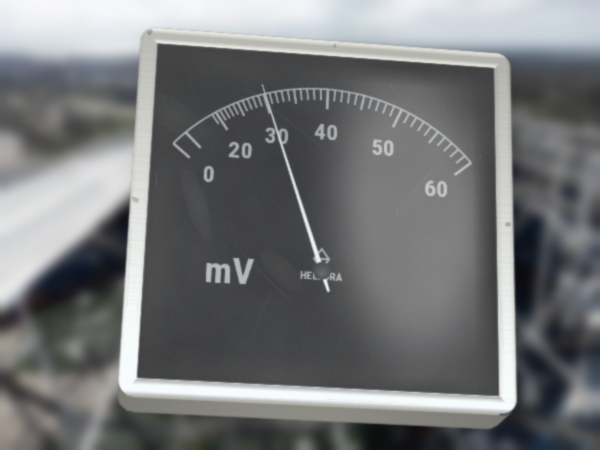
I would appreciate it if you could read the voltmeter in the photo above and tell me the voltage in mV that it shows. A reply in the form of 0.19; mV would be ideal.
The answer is 30; mV
